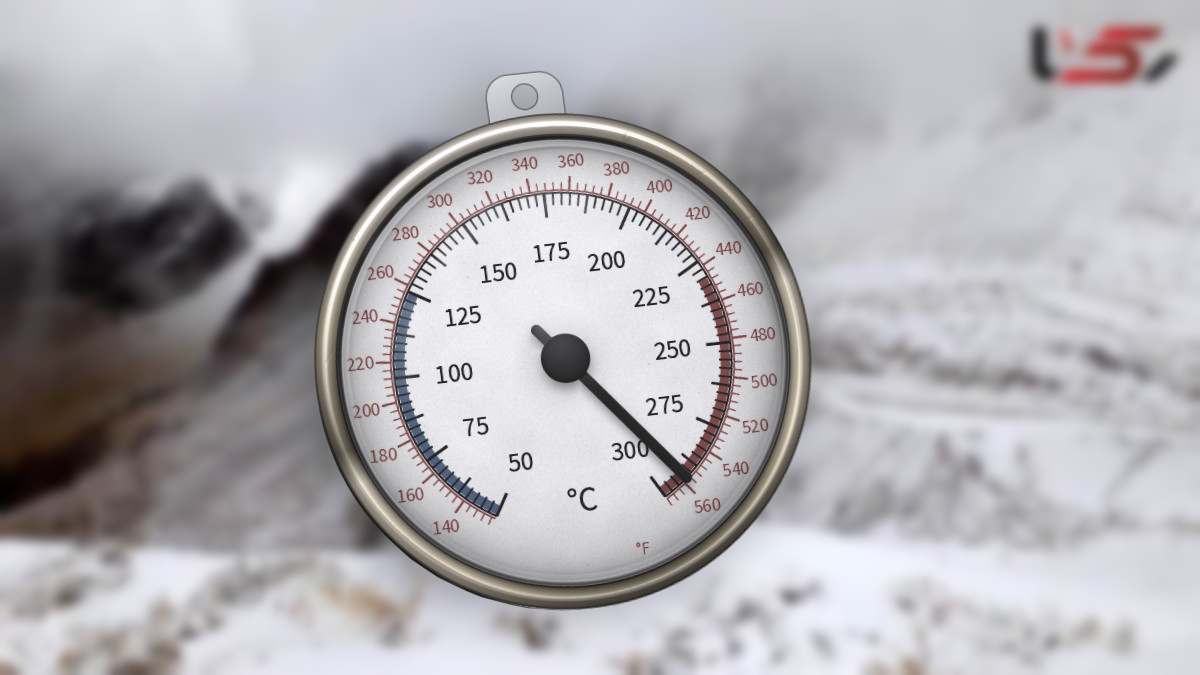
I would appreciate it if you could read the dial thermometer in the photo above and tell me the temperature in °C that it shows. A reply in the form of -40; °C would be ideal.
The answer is 292.5; °C
